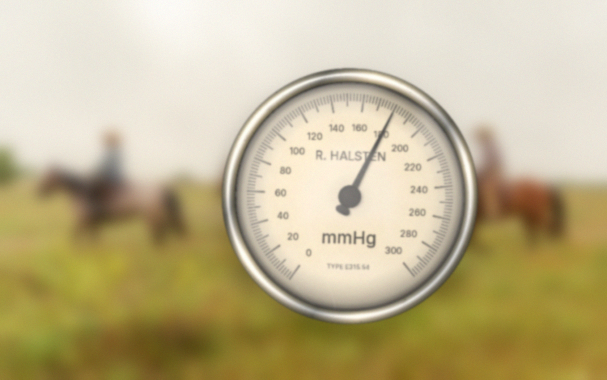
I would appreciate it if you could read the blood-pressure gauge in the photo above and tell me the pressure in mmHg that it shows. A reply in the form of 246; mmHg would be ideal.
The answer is 180; mmHg
